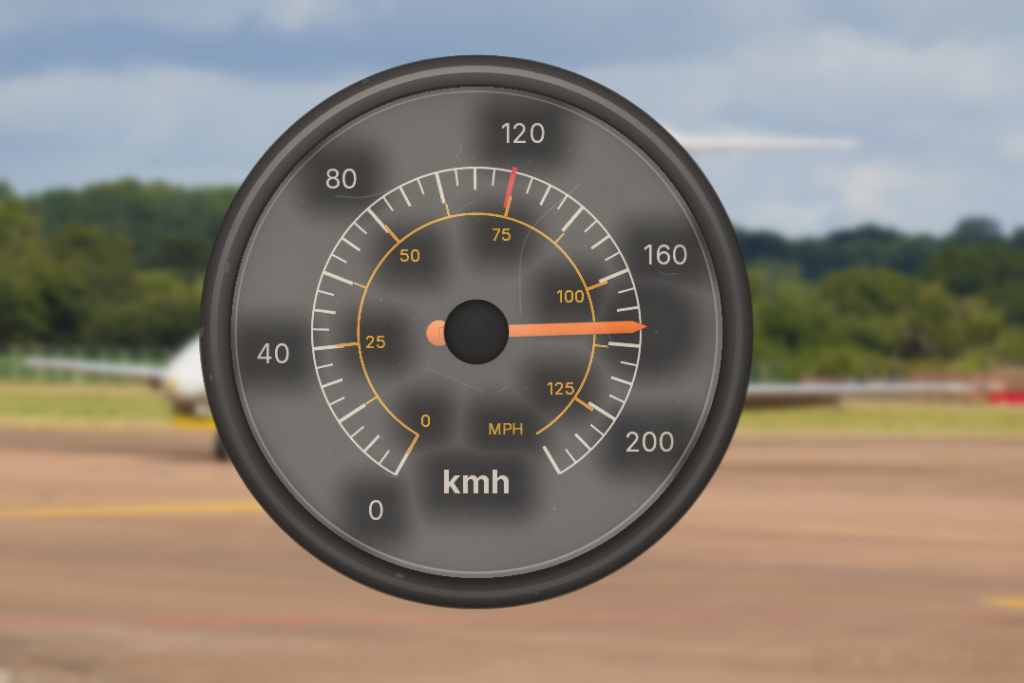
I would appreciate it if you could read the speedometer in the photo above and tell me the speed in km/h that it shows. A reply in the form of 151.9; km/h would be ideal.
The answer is 175; km/h
